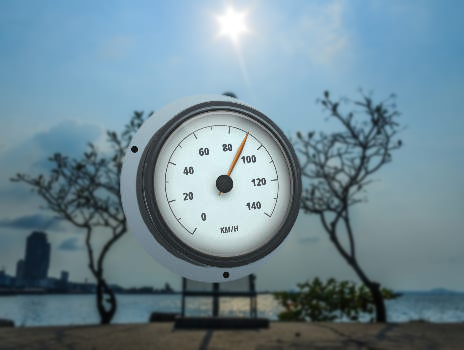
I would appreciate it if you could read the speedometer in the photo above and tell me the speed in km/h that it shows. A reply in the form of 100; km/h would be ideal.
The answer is 90; km/h
